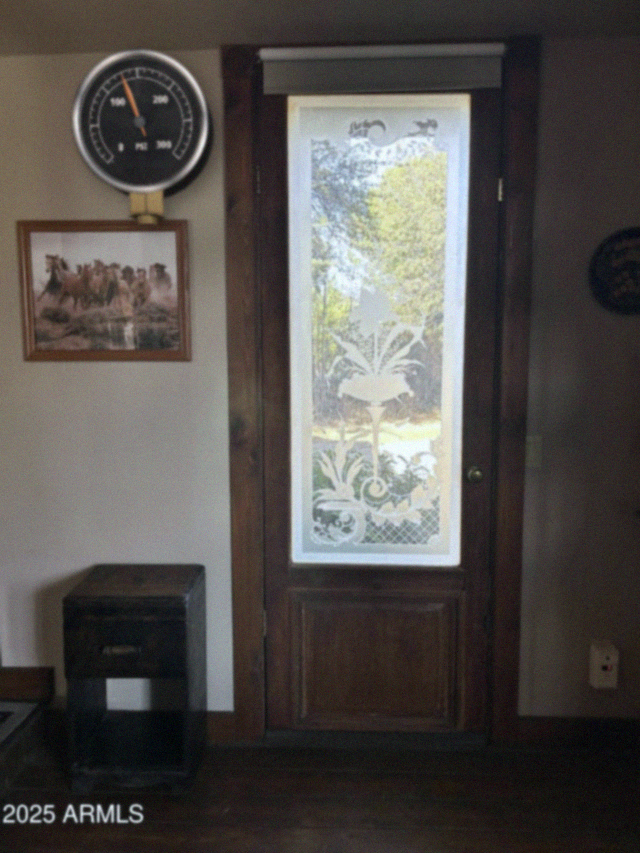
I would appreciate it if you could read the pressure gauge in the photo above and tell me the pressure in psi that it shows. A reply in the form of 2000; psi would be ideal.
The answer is 130; psi
